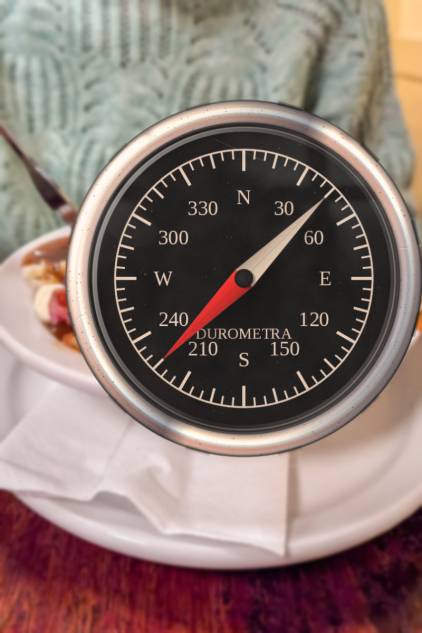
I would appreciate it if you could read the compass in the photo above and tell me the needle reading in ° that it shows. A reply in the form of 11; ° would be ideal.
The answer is 225; °
